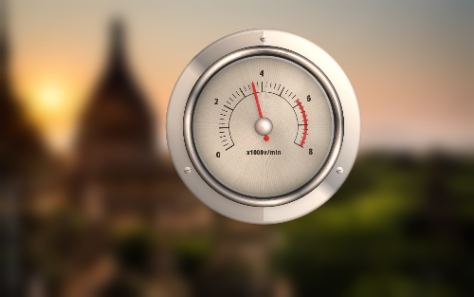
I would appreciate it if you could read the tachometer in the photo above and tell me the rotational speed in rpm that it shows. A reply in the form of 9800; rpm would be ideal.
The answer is 3600; rpm
